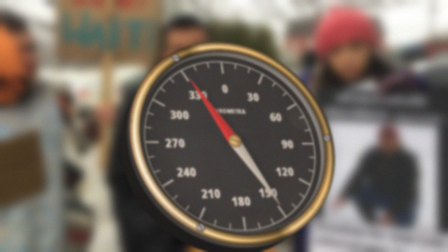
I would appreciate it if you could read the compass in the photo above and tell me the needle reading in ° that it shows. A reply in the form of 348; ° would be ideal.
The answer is 330; °
